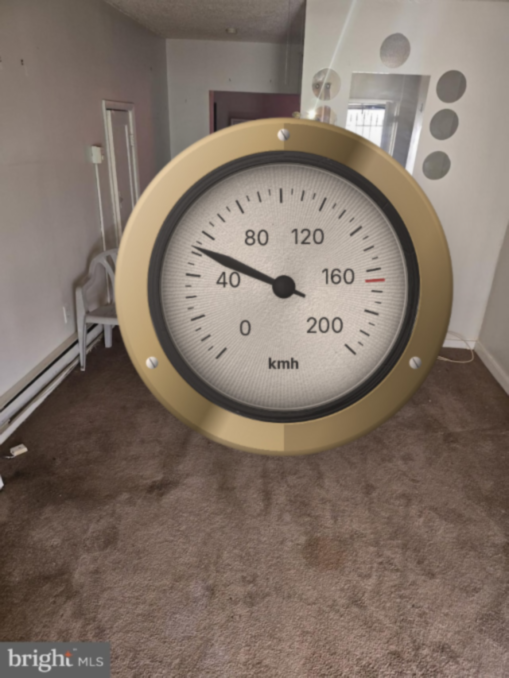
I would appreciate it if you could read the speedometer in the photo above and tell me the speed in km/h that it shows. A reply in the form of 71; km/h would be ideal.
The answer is 52.5; km/h
